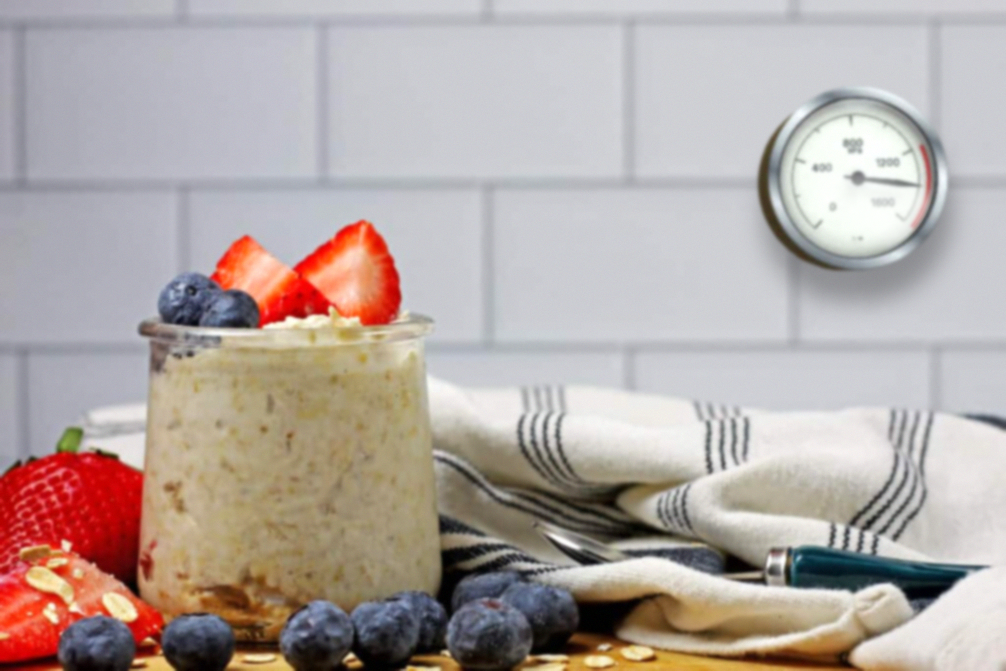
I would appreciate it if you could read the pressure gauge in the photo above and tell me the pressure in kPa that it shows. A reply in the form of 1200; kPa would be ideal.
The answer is 1400; kPa
